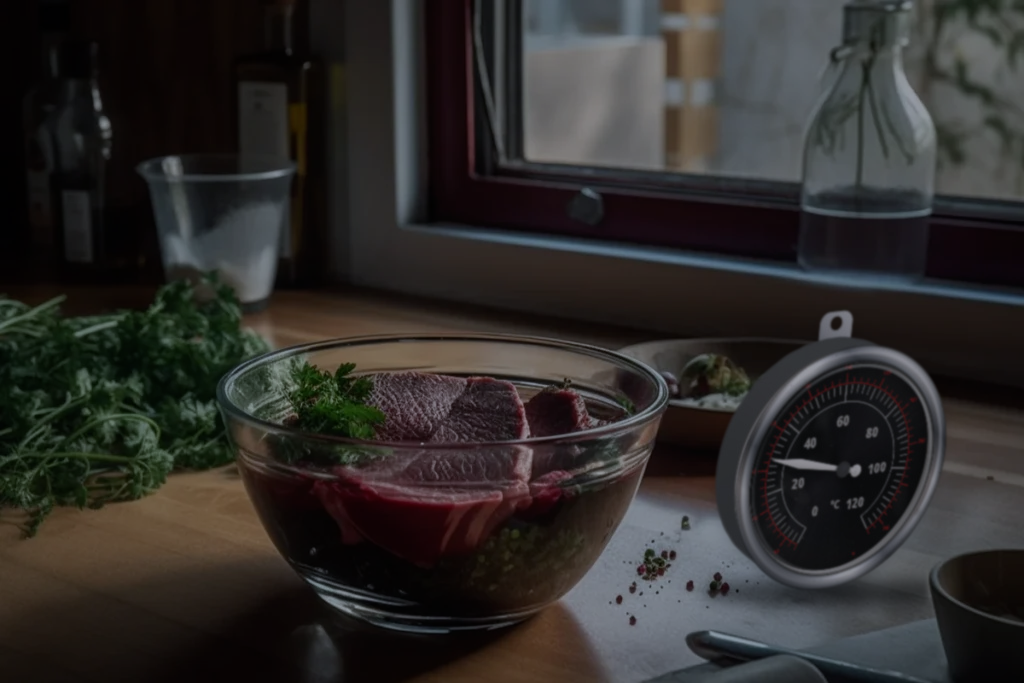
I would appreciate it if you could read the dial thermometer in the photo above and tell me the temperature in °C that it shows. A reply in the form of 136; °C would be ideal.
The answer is 30; °C
